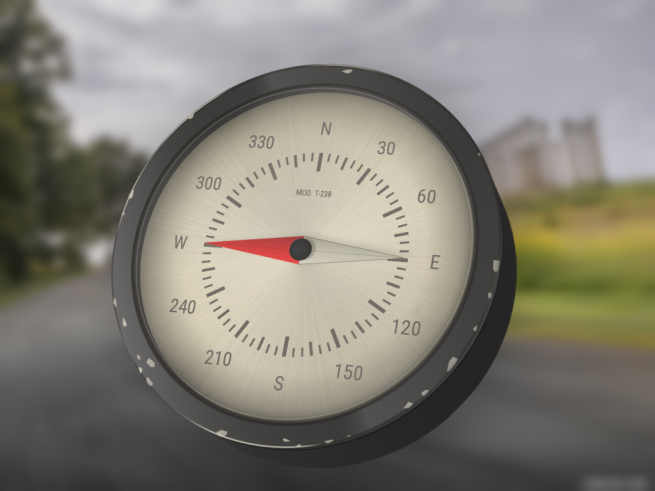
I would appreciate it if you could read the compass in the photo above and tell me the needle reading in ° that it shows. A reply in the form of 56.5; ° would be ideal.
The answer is 270; °
